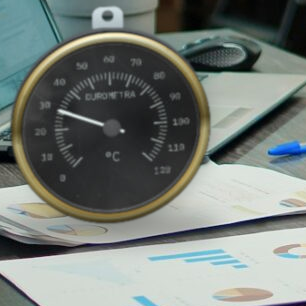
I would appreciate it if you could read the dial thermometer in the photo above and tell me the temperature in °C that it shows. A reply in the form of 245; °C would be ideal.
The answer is 30; °C
